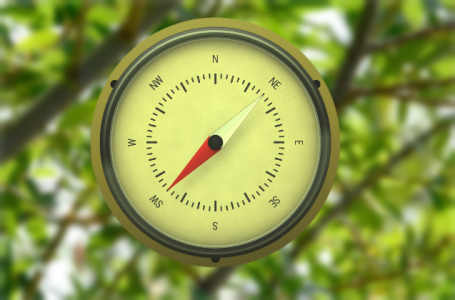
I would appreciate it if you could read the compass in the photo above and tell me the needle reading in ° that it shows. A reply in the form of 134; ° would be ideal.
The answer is 225; °
